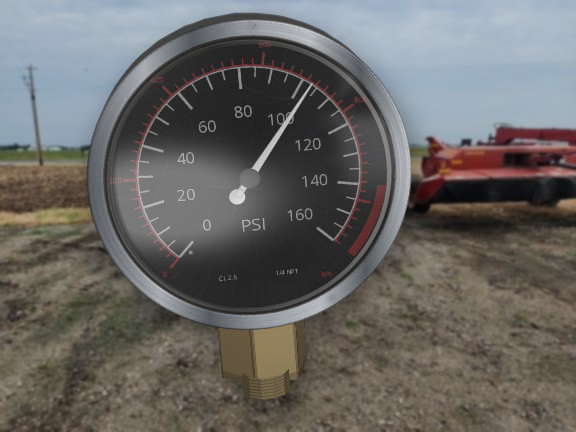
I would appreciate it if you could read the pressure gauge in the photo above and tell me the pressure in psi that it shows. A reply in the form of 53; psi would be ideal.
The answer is 102.5; psi
